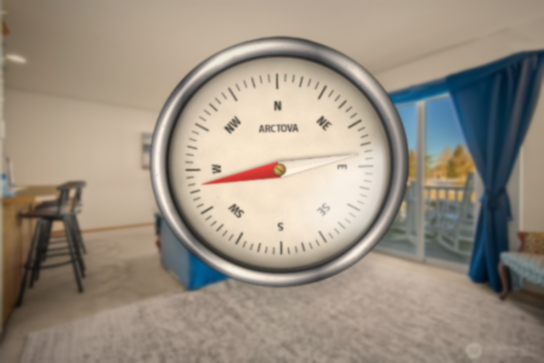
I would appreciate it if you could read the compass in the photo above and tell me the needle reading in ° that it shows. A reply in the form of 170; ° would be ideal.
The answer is 260; °
